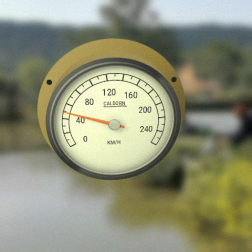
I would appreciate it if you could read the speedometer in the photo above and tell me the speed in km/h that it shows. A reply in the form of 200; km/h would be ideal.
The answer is 50; km/h
